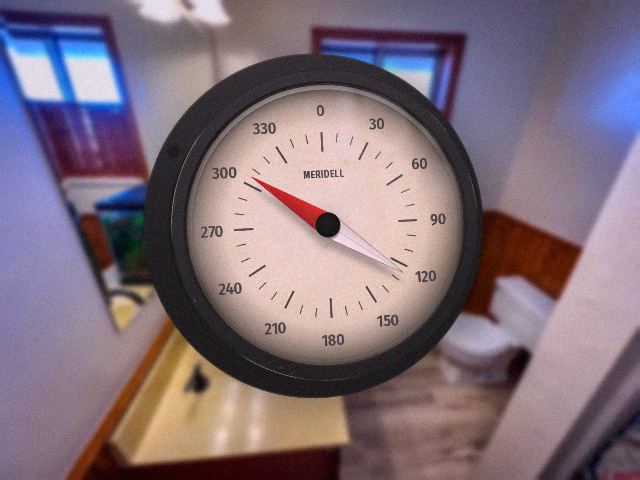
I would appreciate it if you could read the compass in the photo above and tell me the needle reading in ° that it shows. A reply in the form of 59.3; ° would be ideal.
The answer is 305; °
